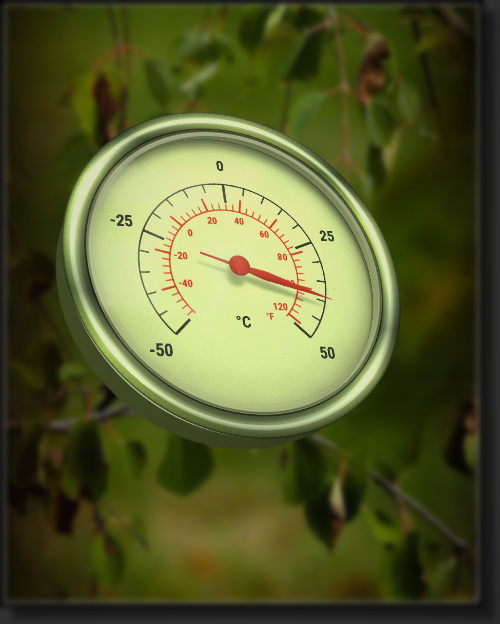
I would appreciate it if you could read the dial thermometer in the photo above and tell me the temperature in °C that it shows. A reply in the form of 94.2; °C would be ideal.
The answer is 40; °C
